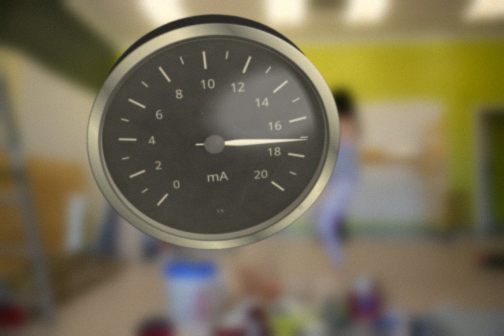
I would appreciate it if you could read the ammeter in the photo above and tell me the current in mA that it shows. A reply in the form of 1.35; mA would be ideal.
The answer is 17; mA
